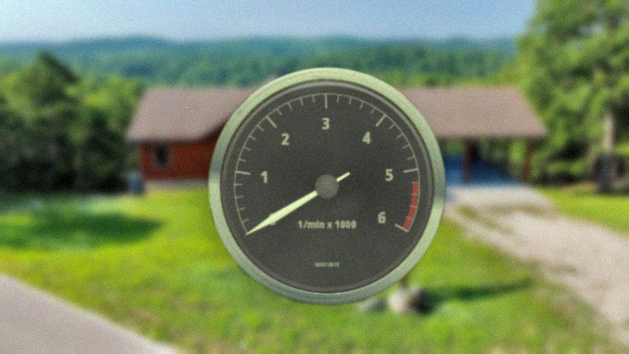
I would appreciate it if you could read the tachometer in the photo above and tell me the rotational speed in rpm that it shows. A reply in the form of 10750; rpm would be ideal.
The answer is 0; rpm
